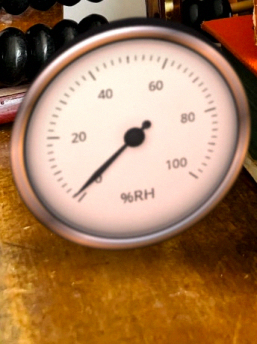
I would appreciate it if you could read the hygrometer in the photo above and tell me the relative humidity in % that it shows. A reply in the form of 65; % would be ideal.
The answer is 2; %
